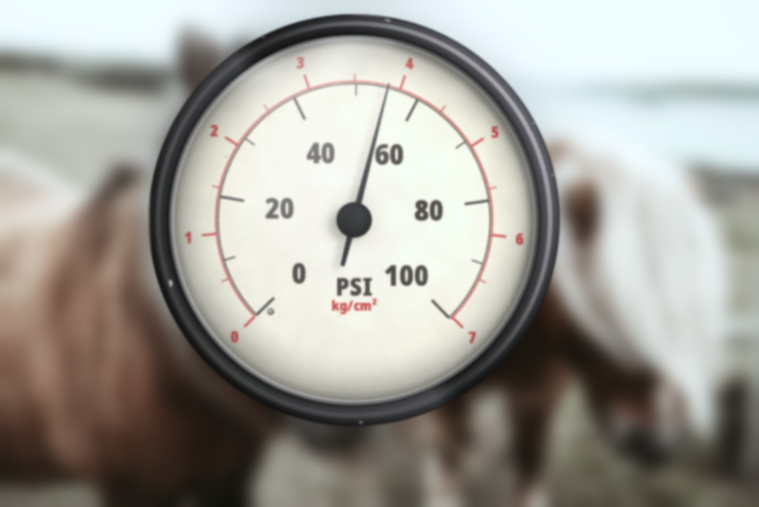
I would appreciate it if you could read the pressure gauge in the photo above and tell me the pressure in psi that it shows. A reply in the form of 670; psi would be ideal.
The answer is 55; psi
